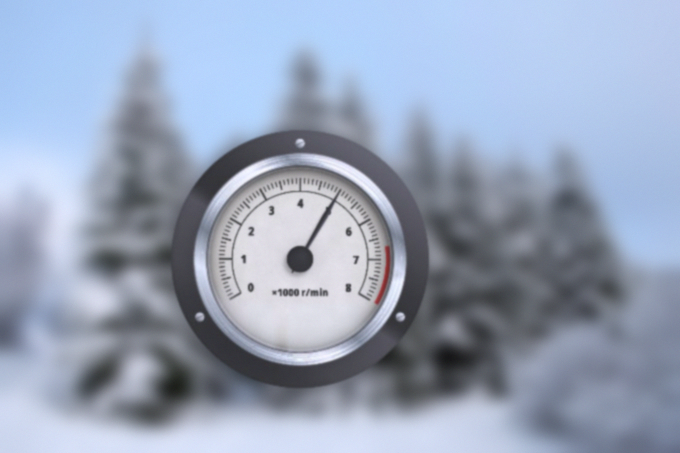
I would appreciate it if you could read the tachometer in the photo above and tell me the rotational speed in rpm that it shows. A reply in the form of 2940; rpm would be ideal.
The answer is 5000; rpm
